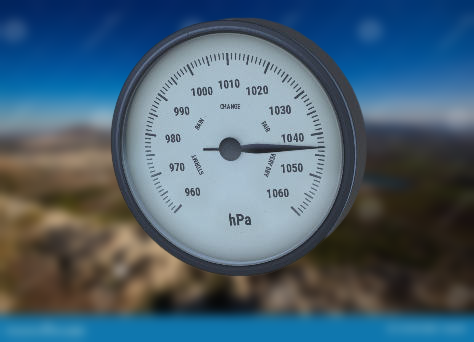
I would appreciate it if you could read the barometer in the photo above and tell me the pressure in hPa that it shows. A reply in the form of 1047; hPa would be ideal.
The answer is 1043; hPa
